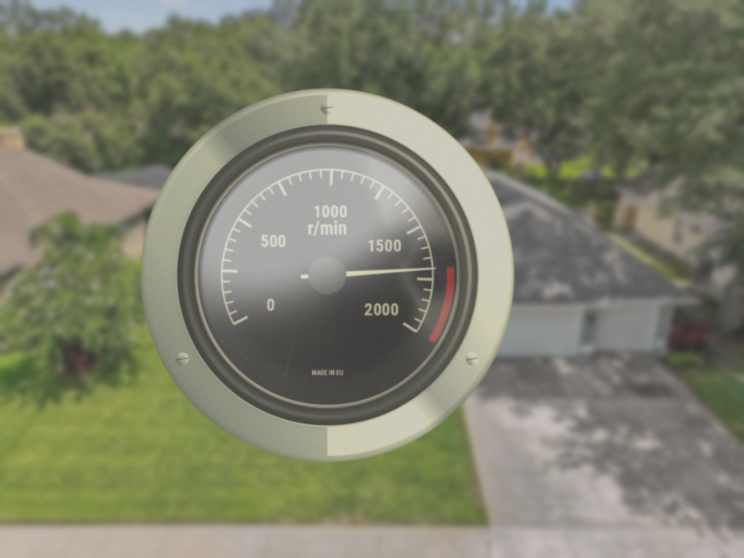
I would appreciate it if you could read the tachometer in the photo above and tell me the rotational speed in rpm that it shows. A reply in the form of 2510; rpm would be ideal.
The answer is 1700; rpm
